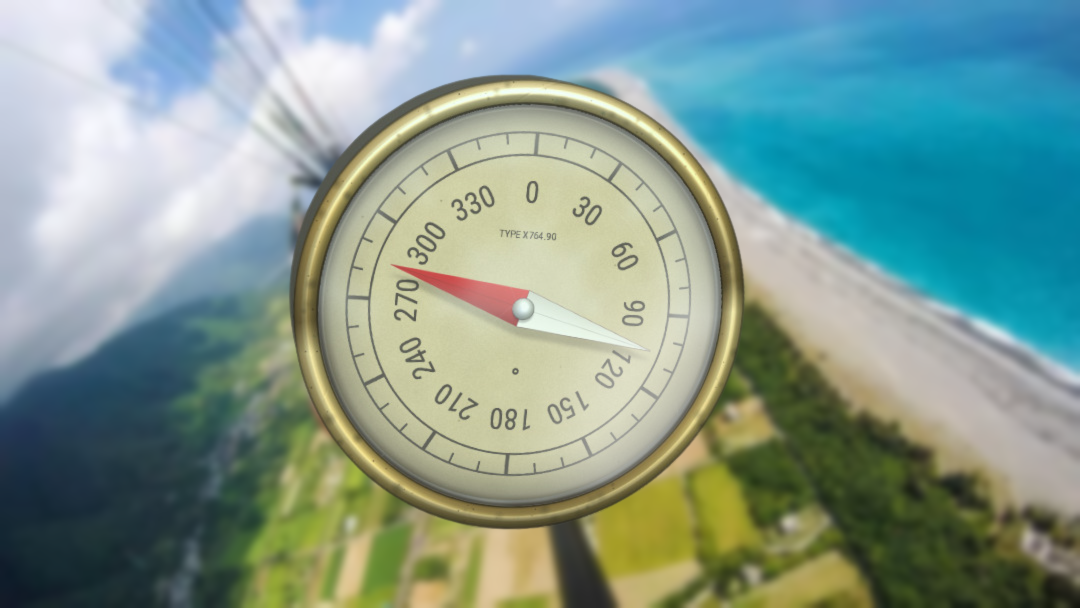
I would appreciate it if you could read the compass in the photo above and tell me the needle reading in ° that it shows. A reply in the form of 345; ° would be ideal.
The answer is 285; °
